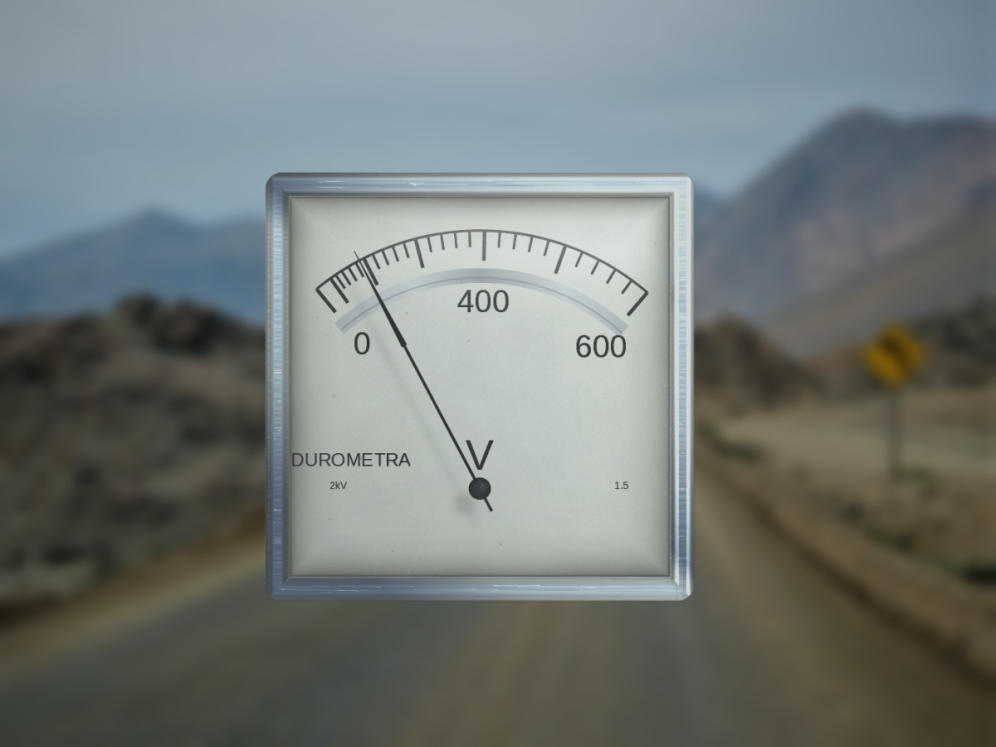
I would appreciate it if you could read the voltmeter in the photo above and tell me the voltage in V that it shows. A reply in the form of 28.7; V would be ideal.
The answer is 190; V
